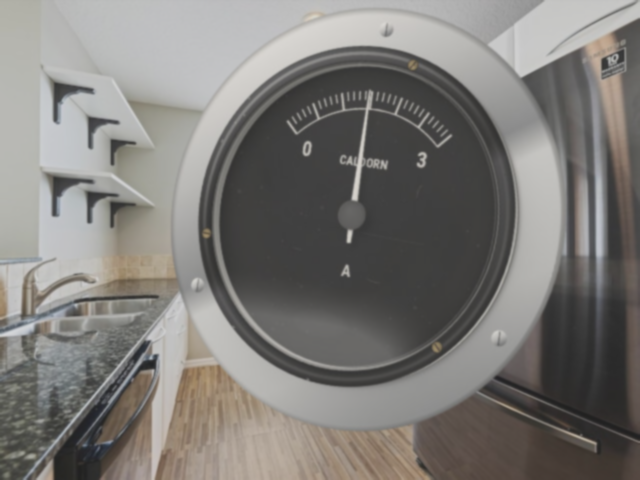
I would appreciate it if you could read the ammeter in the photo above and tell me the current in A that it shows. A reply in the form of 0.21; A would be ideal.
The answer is 1.5; A
